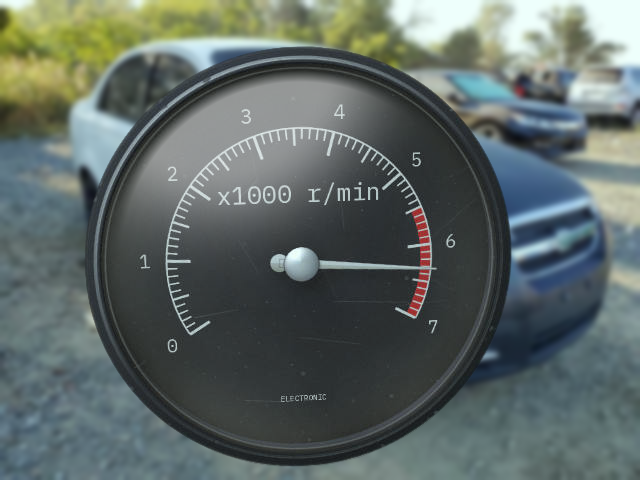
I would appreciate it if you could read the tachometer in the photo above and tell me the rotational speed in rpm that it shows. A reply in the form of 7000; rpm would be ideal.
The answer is 6300; rpm
